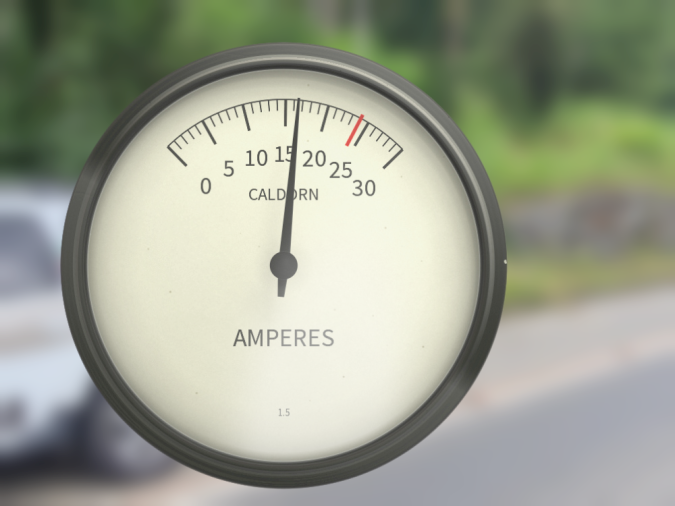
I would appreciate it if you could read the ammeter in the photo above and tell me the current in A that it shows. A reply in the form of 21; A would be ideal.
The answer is 16.5; A
